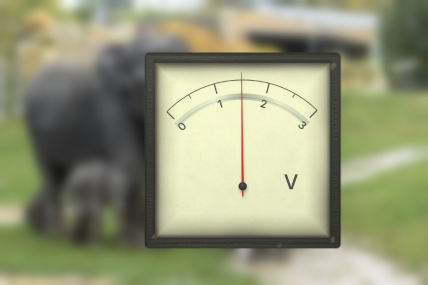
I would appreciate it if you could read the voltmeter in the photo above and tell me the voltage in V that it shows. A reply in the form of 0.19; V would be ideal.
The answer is 1.5; V
